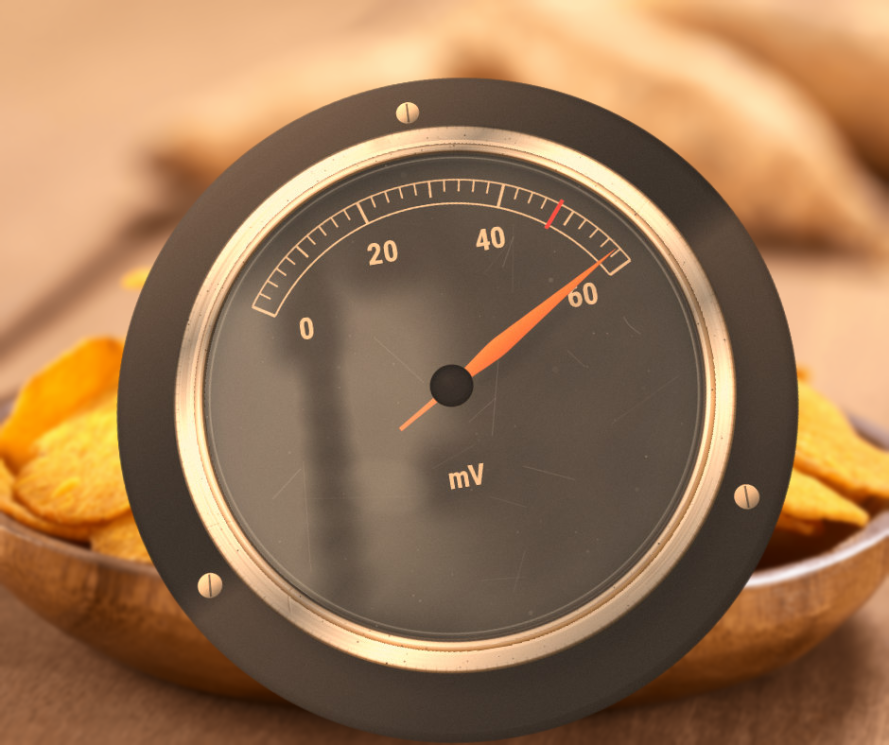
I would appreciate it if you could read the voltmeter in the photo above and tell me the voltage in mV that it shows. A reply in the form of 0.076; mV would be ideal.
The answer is 58; mV
